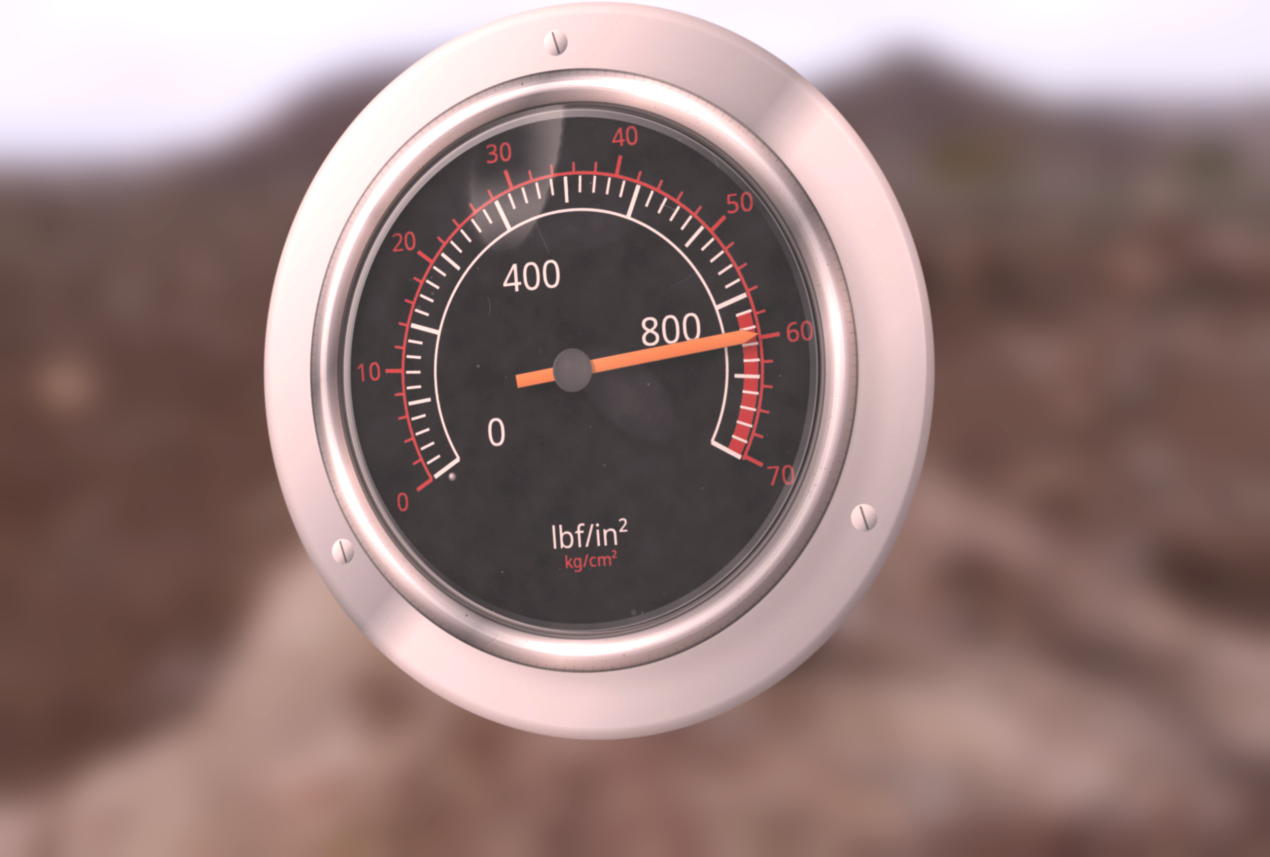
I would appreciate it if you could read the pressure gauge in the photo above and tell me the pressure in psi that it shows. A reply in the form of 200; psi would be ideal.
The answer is 850; psi
